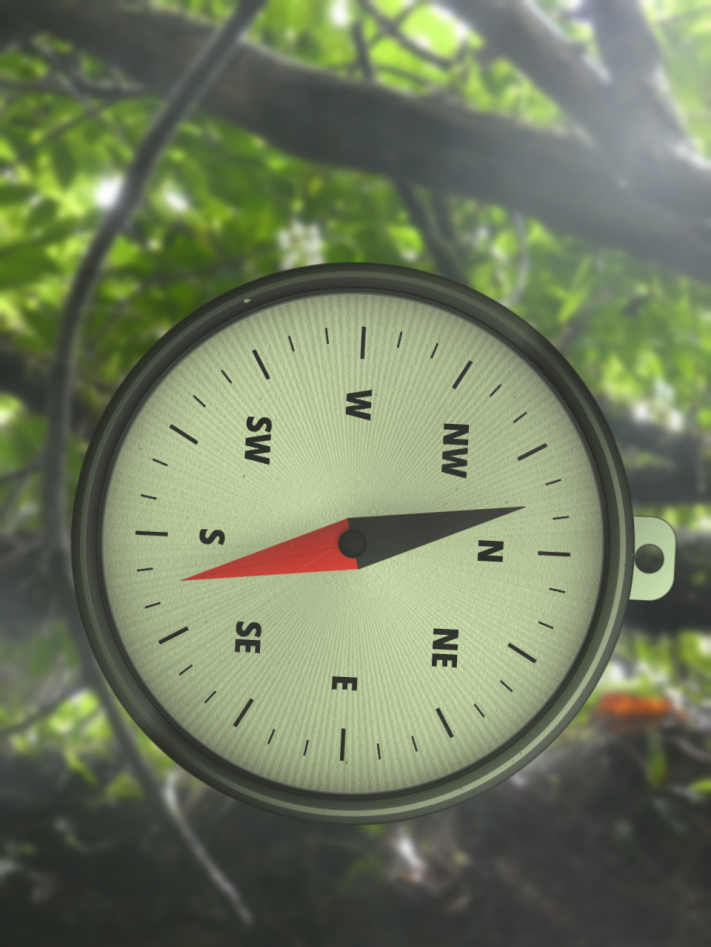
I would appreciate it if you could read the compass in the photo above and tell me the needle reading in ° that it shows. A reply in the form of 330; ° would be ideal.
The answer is 165; °
